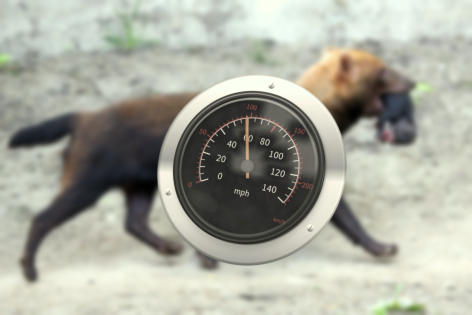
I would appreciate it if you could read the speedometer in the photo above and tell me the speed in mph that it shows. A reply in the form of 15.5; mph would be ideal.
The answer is 60; mph
